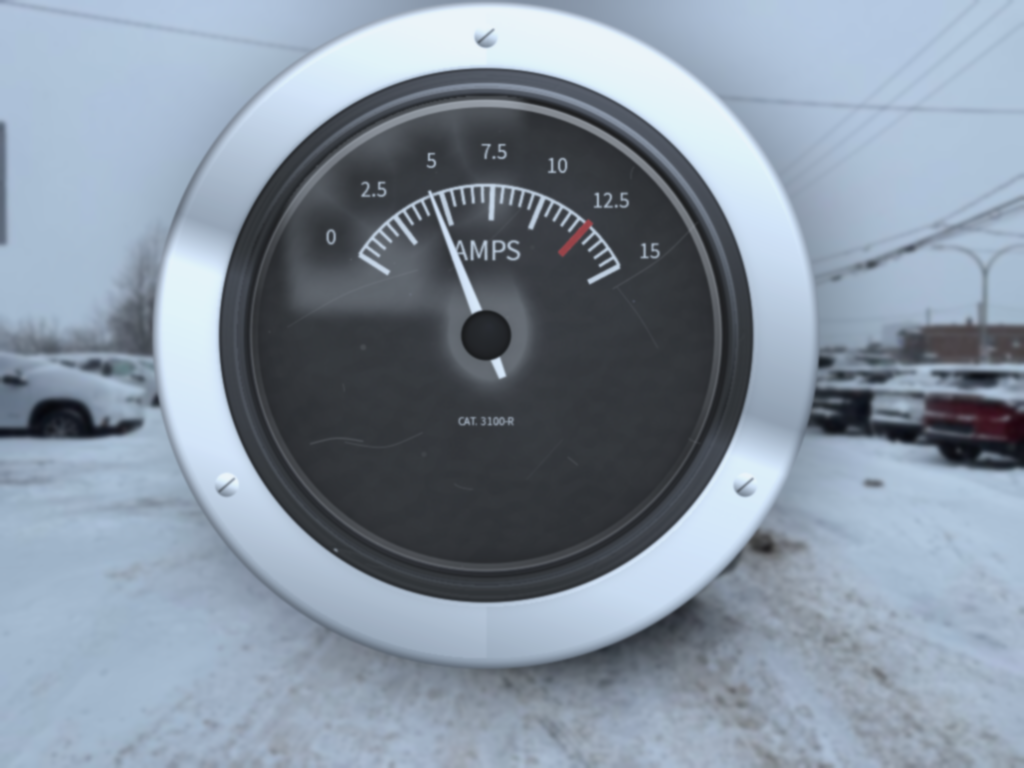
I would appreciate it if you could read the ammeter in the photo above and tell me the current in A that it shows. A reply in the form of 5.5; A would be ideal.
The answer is 4.5; A
